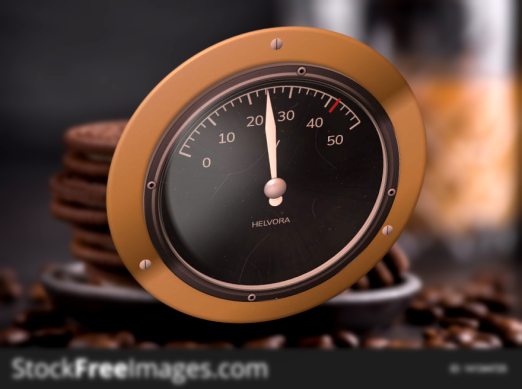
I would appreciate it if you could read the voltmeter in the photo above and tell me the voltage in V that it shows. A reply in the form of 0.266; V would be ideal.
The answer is 24; V
